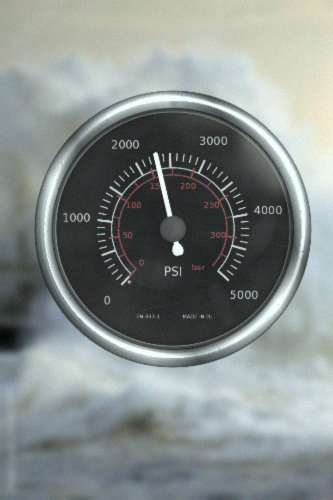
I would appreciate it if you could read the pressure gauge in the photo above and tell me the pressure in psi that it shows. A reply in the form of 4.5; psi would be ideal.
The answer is 2300; psi
